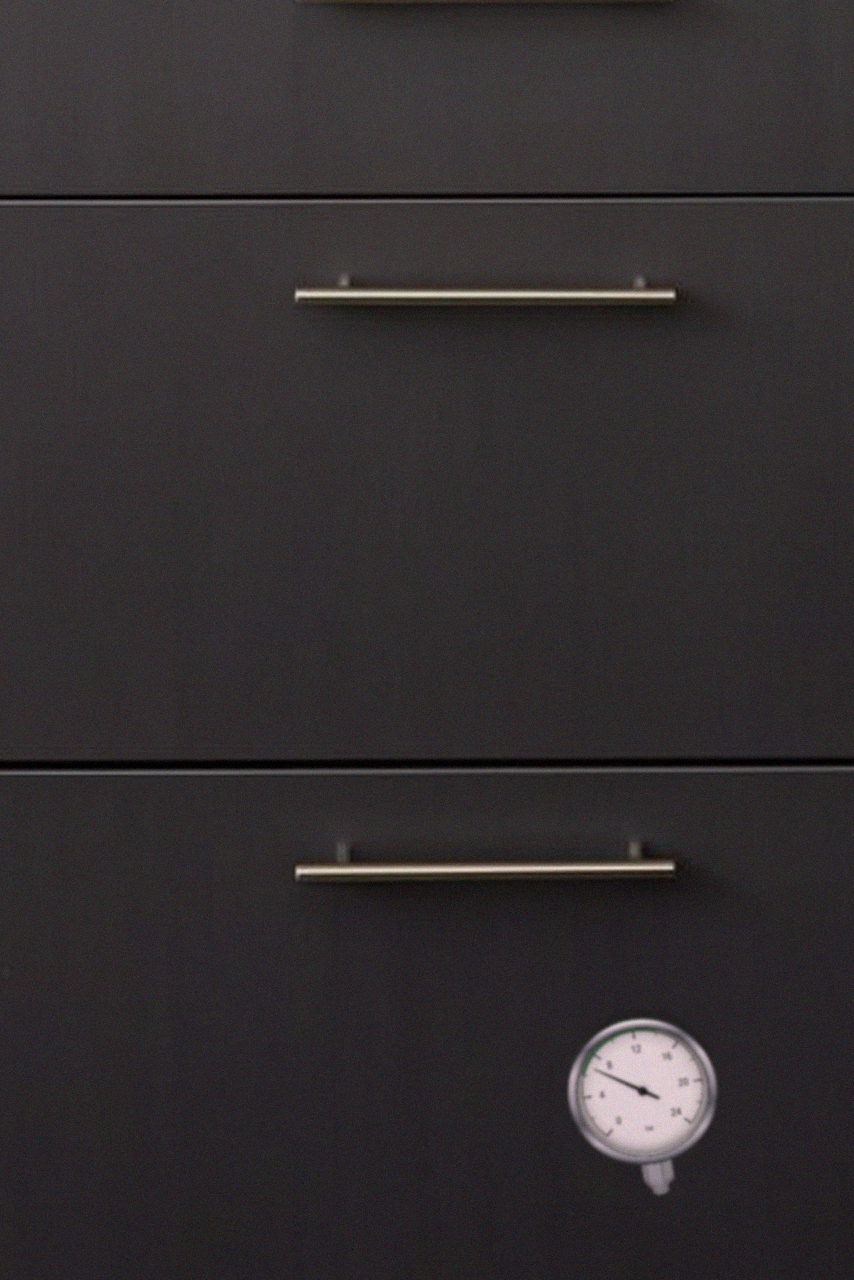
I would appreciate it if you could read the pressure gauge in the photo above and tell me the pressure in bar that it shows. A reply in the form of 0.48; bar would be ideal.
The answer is 7; bar
